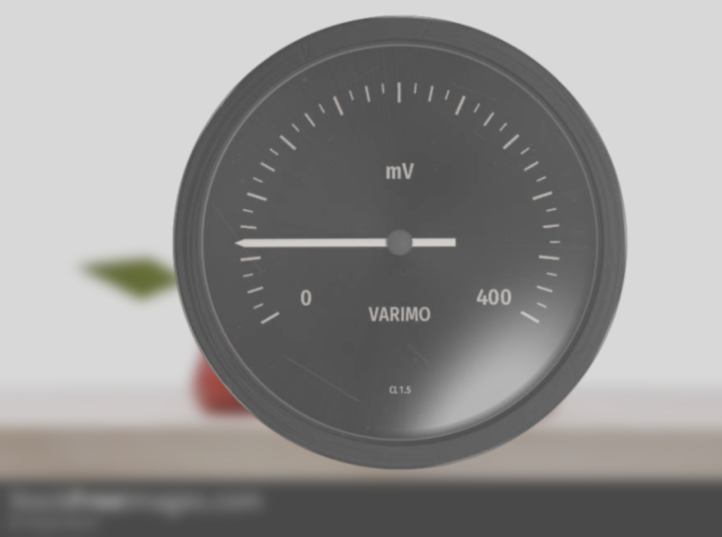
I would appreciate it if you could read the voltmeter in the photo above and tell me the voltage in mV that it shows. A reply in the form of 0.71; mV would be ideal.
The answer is 50; mV
